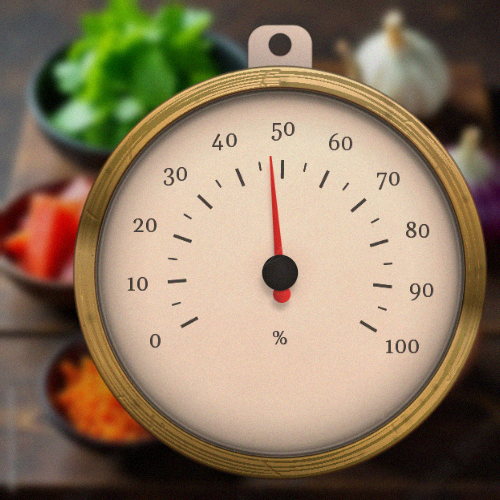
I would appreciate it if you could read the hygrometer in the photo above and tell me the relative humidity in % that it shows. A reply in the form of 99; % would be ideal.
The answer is 47.5; %
